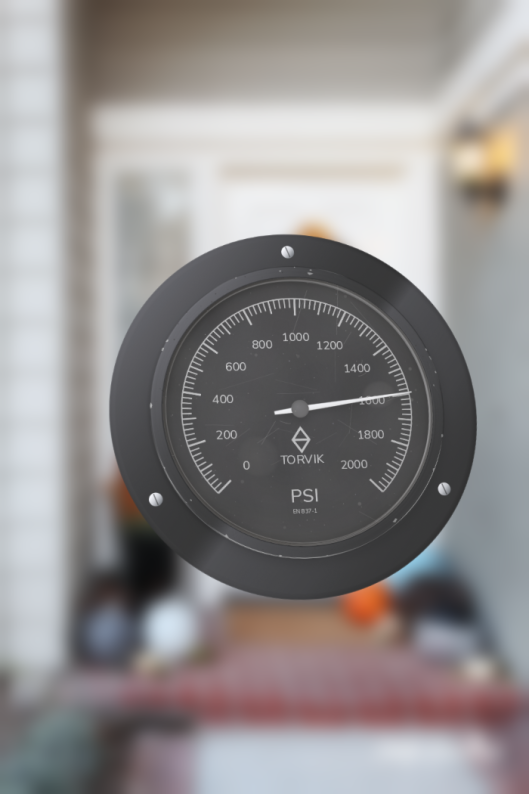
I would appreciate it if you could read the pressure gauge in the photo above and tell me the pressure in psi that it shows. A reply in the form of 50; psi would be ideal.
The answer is 1600; psi
